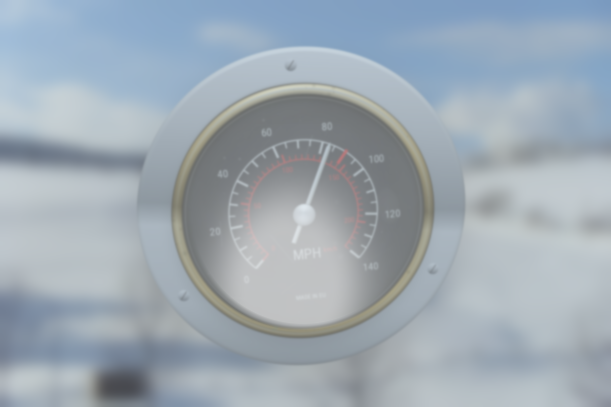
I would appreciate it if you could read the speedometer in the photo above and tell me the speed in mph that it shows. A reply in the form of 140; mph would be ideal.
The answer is 82.5; mph
